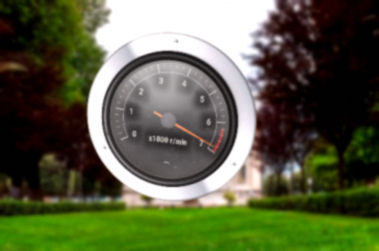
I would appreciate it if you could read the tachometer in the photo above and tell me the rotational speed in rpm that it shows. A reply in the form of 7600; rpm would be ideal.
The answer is 6800; rpm
